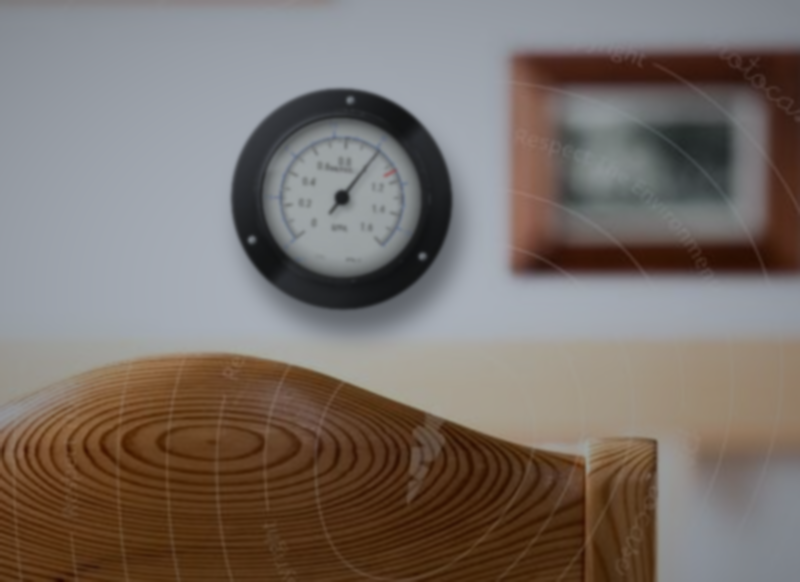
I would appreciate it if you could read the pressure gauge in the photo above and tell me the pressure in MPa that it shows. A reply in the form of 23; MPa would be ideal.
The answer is 1; MPa
